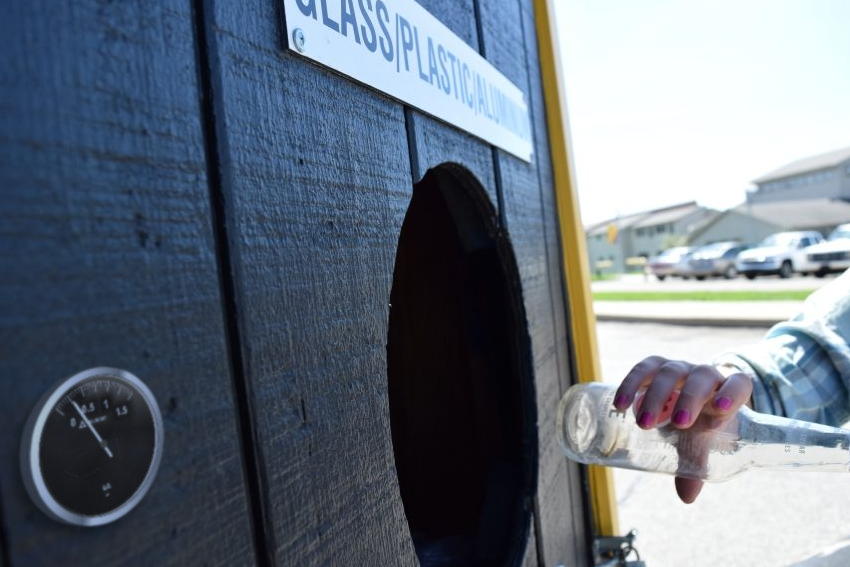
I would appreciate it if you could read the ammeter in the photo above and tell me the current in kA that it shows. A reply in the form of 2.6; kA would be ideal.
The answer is 0.25; kA
